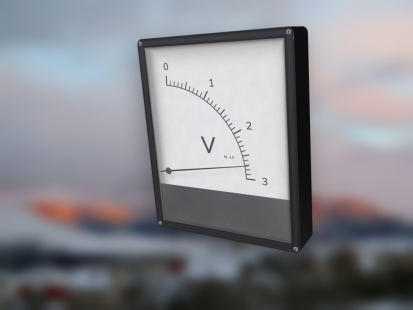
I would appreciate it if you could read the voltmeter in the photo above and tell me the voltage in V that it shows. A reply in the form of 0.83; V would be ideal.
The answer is 2.7; V
